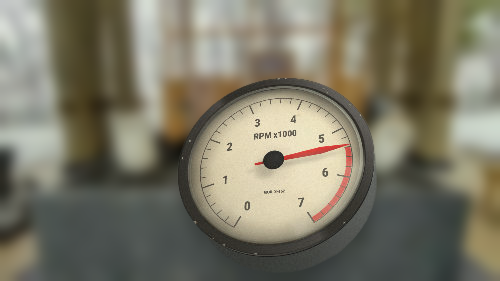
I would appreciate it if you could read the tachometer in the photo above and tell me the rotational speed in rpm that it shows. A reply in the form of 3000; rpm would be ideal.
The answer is 5400; rpm
